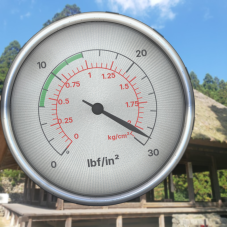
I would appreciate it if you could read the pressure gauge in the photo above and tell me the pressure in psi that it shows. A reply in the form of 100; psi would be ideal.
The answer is 29; psi
